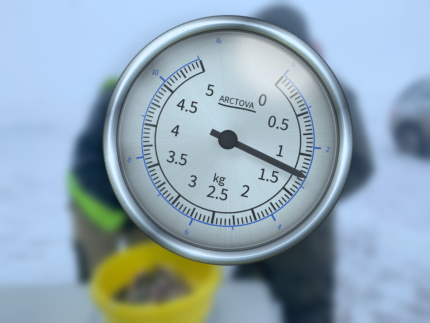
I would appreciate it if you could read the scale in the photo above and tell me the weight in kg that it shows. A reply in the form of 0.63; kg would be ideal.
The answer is 1.25; kg
